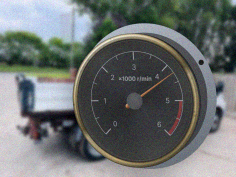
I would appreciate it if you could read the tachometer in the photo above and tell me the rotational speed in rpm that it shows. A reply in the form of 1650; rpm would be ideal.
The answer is 4250; rpm
